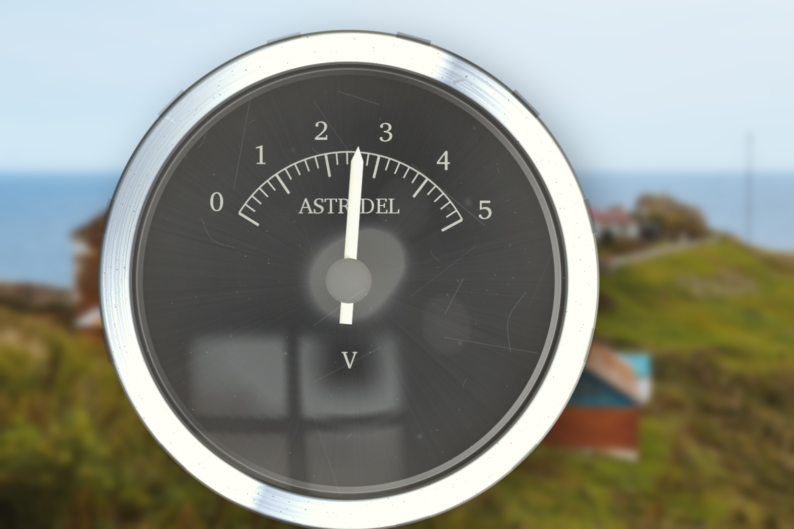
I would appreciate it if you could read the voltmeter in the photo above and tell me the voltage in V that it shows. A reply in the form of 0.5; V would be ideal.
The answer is 2.6; V
